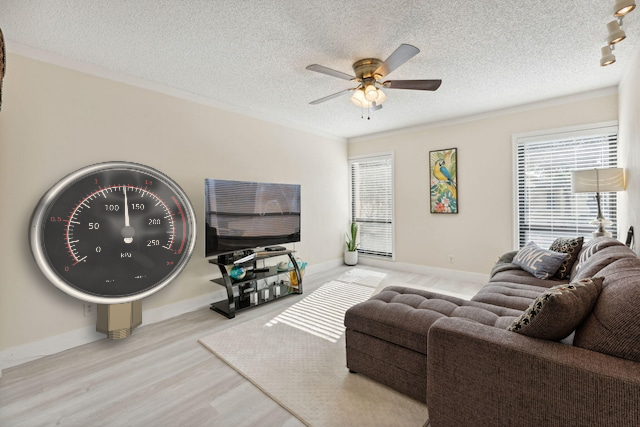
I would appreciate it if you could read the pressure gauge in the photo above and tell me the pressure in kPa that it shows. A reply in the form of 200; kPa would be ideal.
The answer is 125; kPa
